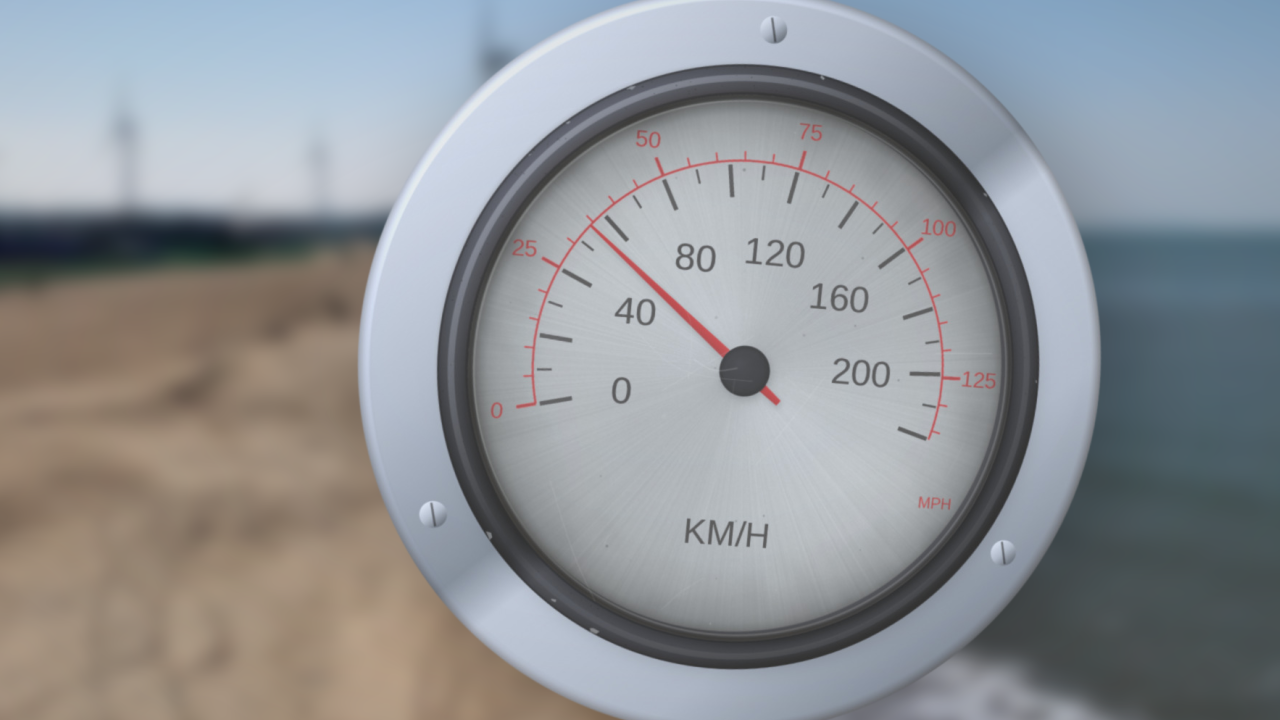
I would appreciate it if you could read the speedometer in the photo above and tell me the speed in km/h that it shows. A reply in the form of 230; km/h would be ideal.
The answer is 55; km/h
